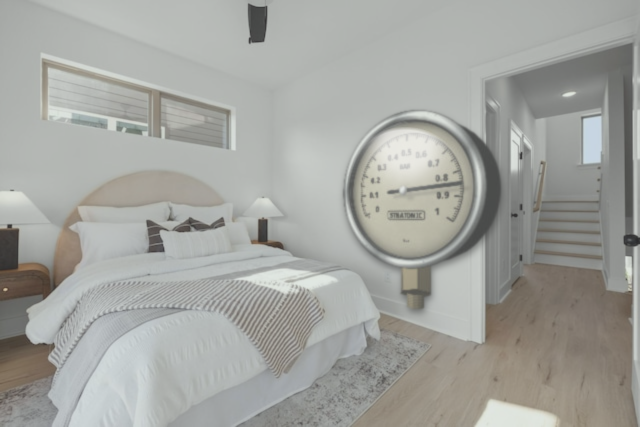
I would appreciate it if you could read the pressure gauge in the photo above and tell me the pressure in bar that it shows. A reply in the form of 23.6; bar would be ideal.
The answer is 0.85; bar
